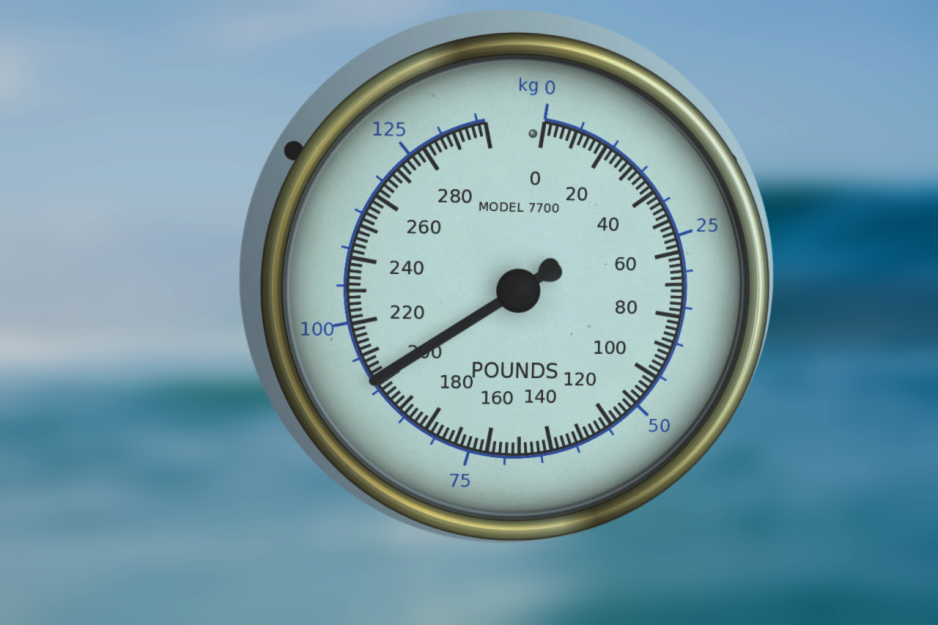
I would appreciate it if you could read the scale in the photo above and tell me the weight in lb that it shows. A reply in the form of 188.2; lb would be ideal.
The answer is 202; lb
